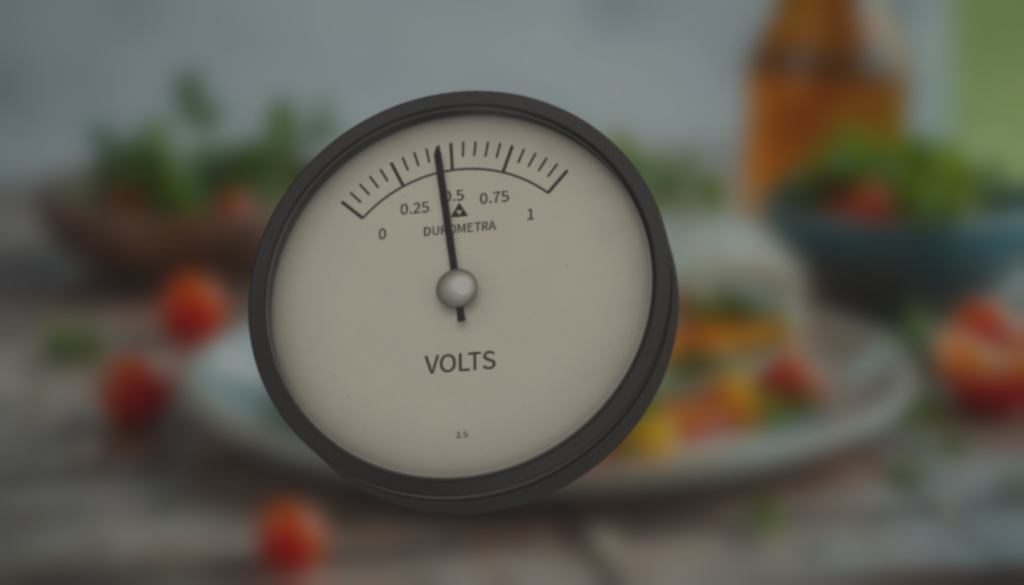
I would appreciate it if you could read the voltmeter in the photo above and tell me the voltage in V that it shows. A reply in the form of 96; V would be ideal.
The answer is 0.45; V
